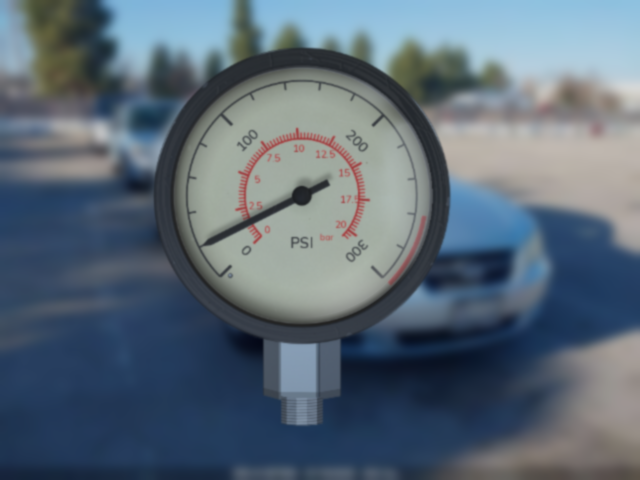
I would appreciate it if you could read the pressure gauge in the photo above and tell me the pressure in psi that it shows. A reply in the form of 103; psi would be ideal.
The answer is 20; psi
